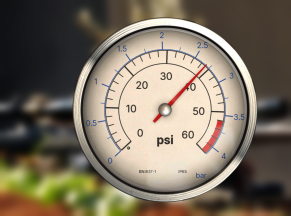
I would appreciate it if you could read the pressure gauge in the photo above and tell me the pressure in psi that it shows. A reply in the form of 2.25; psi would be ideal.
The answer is 39; psi
